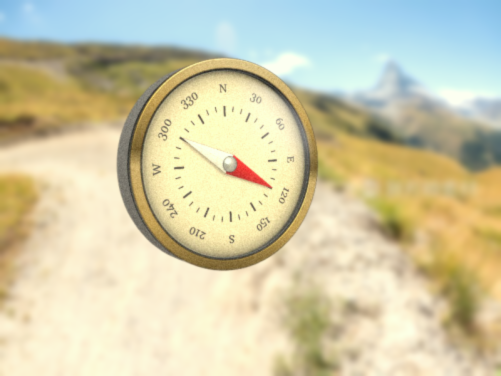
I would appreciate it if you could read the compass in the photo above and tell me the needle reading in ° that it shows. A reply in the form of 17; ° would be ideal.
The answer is 120; °
